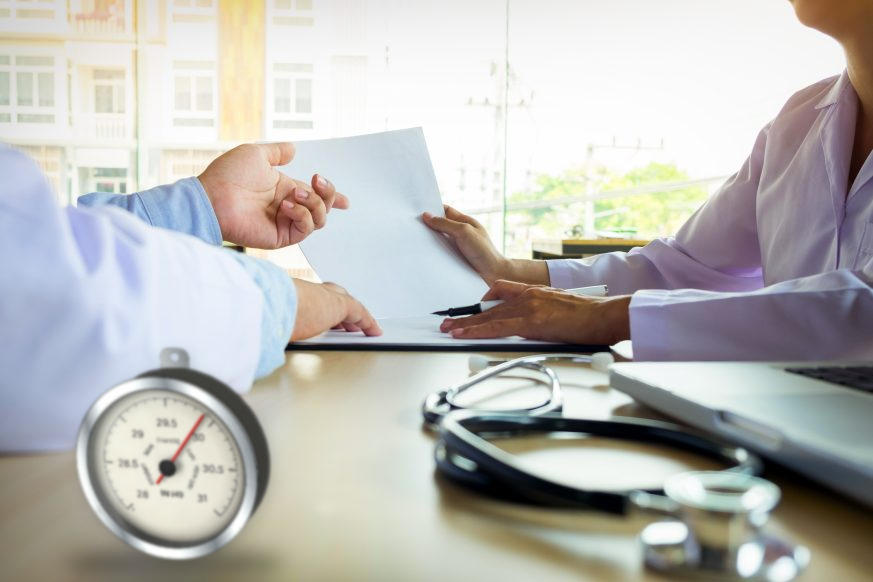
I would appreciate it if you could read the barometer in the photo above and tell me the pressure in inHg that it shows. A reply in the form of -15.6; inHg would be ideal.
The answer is 29.9; inHg
